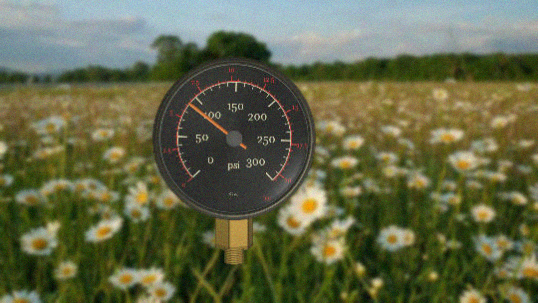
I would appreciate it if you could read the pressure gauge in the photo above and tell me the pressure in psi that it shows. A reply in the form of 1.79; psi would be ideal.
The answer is 90; psi
